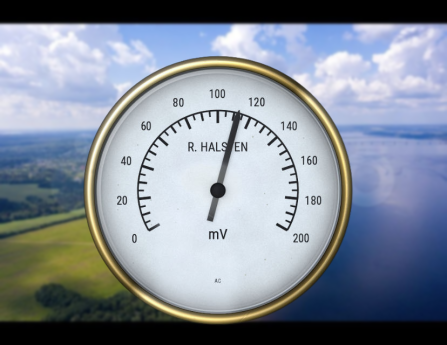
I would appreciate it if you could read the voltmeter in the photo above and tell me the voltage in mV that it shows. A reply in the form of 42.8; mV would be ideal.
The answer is 112.5; mV
